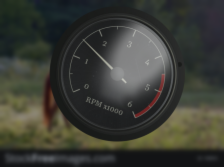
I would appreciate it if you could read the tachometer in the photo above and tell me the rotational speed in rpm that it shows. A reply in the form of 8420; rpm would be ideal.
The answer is 1500; rpm
